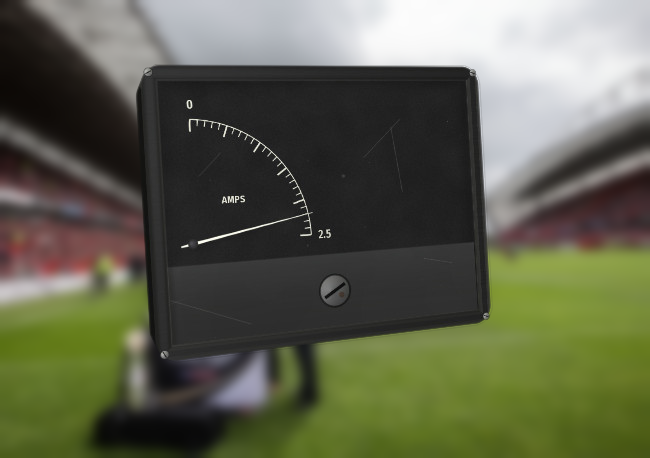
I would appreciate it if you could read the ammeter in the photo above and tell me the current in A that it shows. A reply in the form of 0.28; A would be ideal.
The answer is 2.2; A
